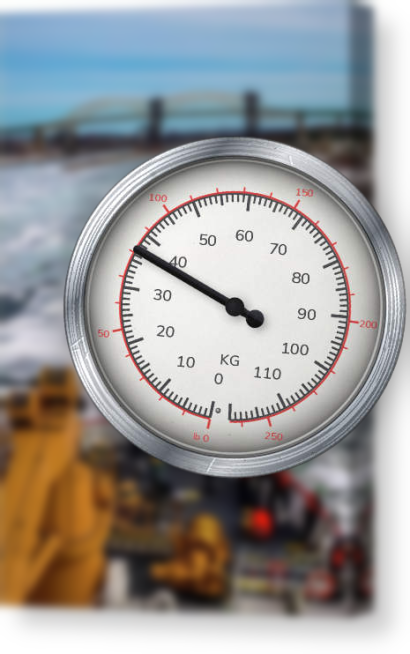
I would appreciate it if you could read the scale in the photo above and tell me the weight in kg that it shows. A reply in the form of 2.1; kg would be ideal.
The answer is 37; kg
